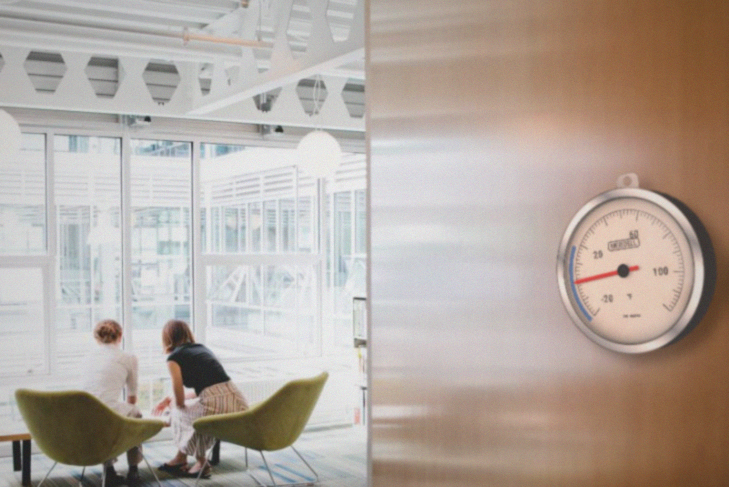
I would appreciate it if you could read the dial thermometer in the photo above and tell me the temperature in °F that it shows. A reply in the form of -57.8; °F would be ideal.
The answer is 0; °F
